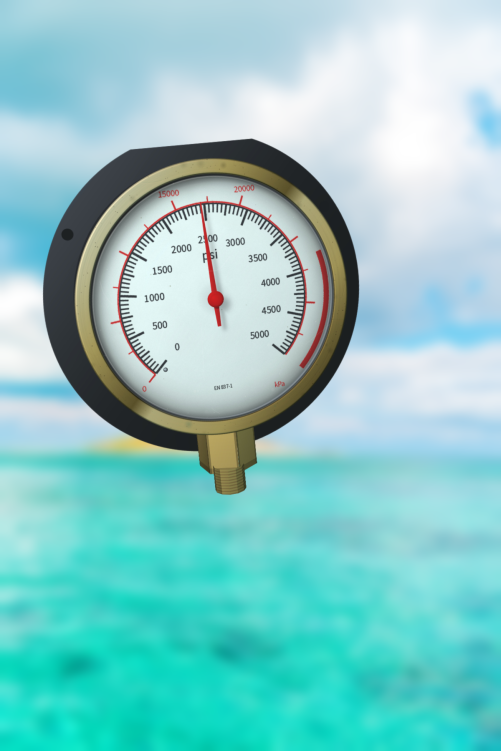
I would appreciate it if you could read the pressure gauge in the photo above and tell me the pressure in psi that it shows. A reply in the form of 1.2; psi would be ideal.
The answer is 2450; psi
